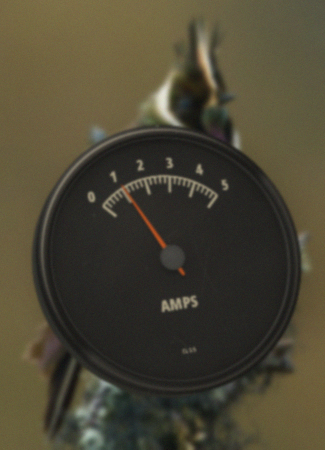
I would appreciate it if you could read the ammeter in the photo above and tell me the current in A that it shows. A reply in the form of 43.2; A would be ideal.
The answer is 1; A
